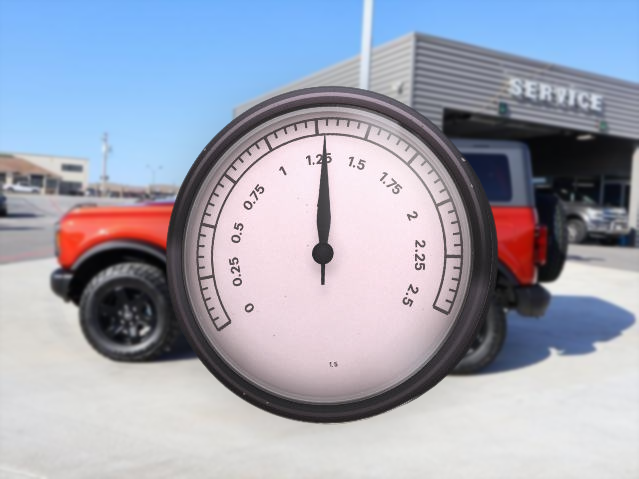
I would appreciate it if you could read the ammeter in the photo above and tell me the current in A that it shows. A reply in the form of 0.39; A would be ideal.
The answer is 1.3; A
